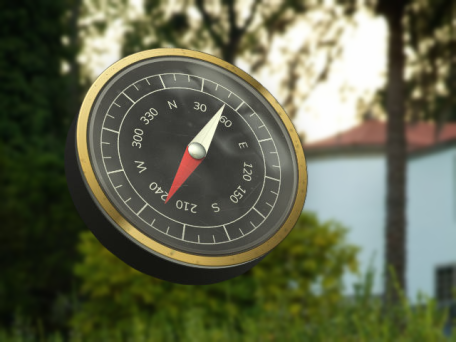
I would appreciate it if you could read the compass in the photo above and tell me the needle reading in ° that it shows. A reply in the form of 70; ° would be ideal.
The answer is 230; °
